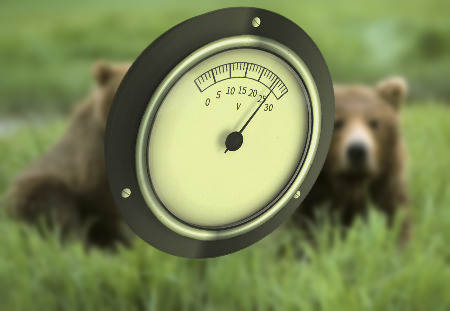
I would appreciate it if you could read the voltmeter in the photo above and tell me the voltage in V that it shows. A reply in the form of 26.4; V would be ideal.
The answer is 25; V
